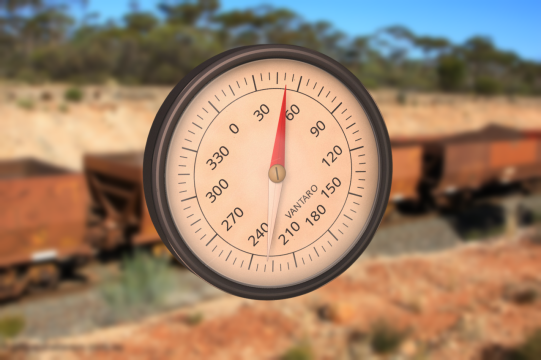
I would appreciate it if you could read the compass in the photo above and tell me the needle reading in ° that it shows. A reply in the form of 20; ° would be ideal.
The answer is 50; °
